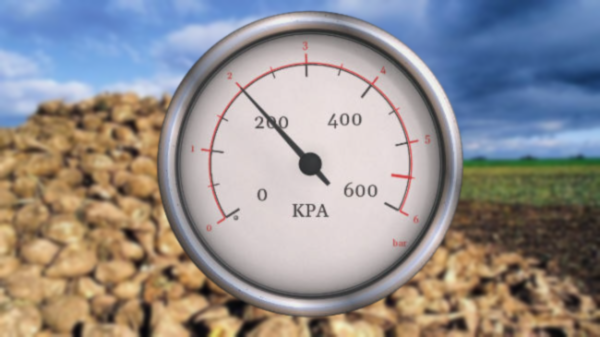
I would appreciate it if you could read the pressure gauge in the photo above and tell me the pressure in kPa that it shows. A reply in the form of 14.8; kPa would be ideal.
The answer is 200; kPa
